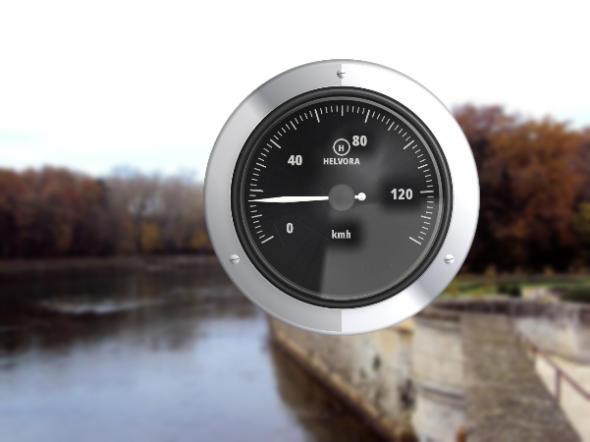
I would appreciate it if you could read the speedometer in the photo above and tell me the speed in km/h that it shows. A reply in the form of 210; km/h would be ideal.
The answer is 16; km/h
